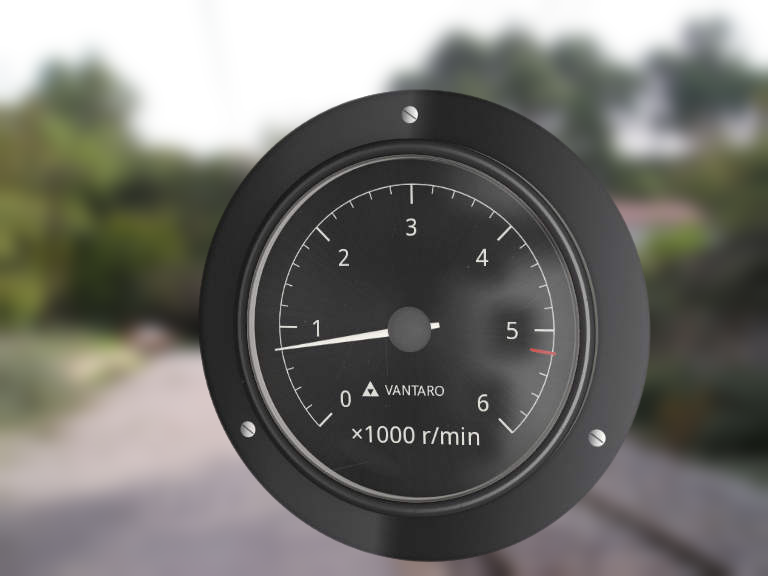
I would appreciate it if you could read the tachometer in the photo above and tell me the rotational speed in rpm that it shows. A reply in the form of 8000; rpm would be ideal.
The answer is 800; rpm
